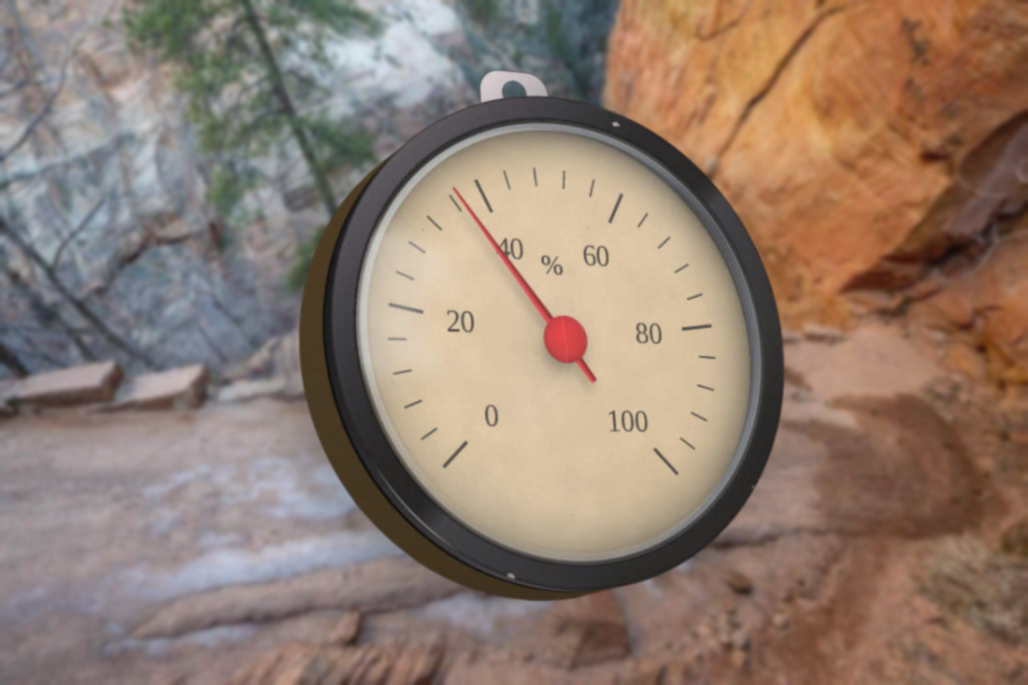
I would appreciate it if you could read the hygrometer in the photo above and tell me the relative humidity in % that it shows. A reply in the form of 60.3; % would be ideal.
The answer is 36; %
